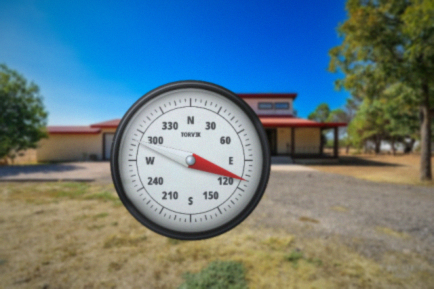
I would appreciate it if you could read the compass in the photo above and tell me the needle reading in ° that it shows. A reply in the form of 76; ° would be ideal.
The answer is 110; °
